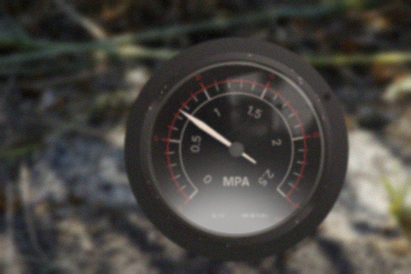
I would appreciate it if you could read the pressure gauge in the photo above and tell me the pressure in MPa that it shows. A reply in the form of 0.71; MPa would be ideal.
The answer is 0.75; MPa
